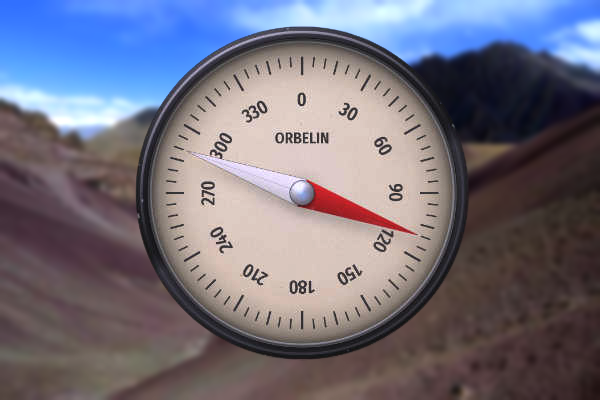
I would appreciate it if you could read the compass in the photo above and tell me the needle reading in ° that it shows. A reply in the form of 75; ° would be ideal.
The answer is 110; °
